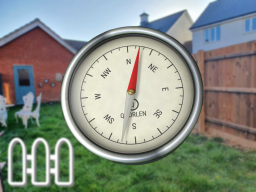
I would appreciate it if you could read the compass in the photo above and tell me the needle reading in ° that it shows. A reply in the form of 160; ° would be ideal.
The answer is 15; °
